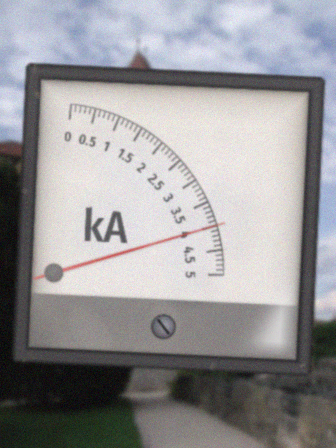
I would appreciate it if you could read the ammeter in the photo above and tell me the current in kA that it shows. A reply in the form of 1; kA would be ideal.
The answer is 4; kA
